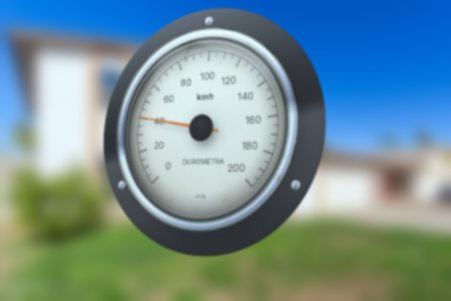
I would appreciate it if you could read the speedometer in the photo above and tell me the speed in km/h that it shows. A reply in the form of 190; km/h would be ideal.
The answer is 40; km/h
